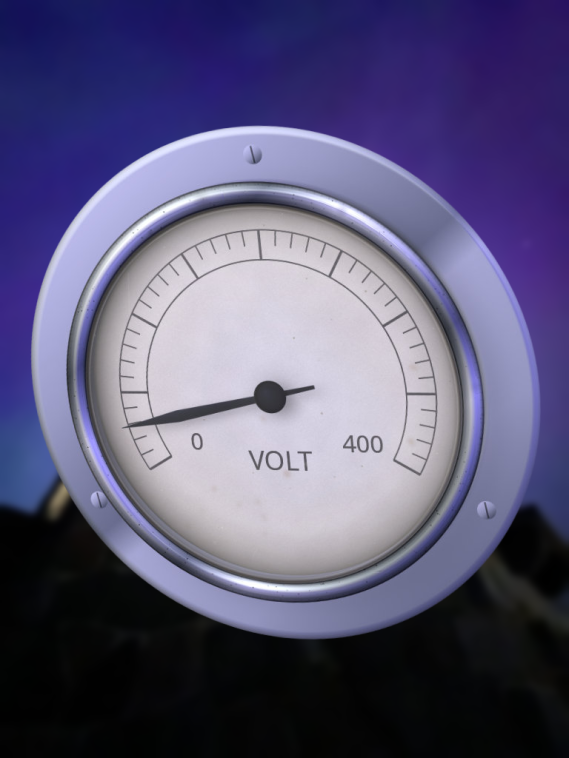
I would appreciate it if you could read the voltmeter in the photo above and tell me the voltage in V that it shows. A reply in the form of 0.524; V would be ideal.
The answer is 30; V
